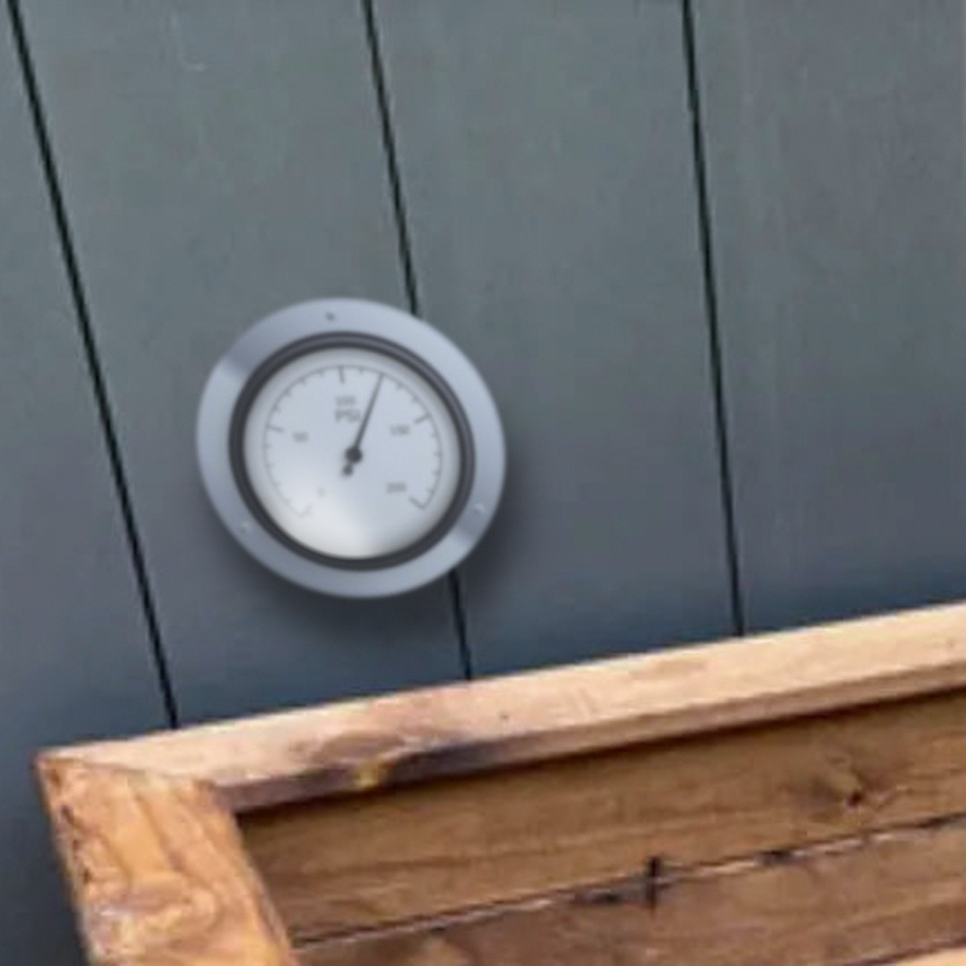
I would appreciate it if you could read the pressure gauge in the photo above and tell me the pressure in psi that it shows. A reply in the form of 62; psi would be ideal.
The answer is 120; psi
